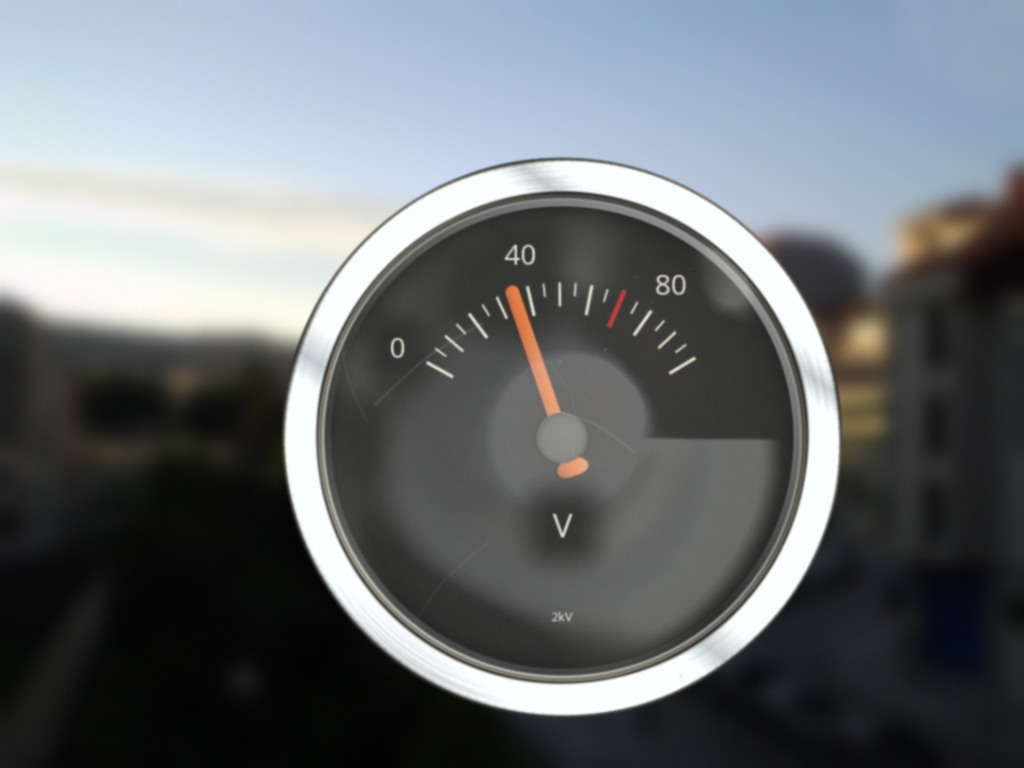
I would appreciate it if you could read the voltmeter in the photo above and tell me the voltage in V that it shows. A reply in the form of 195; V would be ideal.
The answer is 35; V
